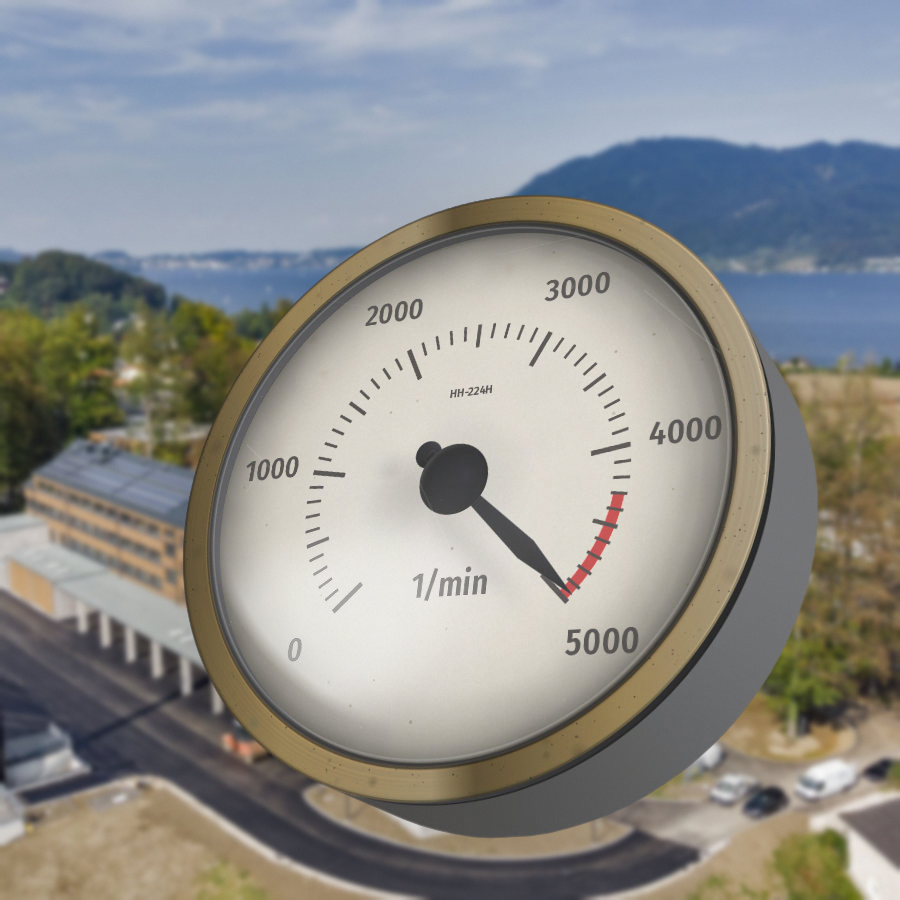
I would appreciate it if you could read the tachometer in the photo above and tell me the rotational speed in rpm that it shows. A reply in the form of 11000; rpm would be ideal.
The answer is 4950; rpm
